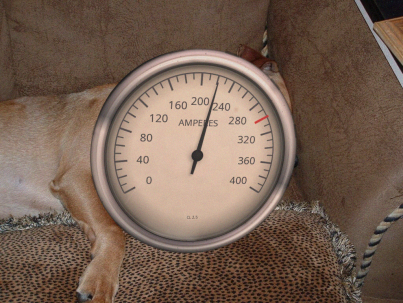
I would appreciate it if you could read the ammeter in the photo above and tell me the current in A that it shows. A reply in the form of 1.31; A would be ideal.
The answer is 220; A
